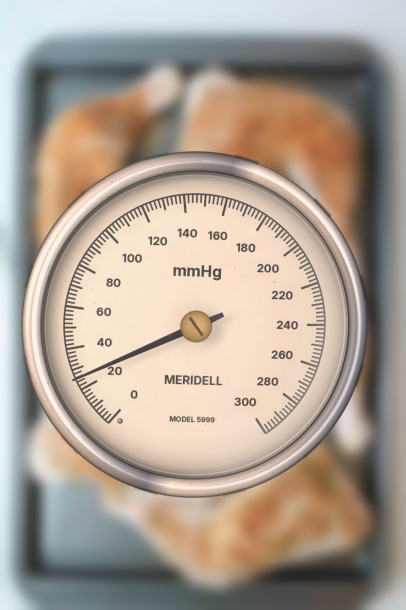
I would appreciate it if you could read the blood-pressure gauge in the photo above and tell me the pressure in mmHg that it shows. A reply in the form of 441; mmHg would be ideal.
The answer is 26; mmHg
